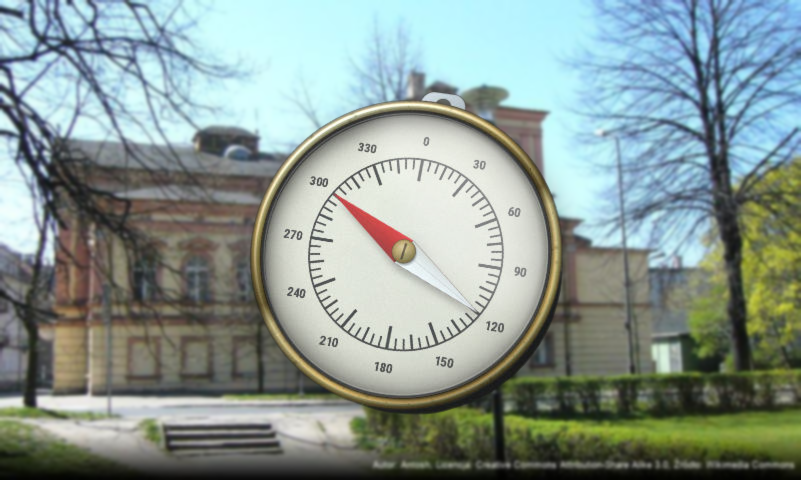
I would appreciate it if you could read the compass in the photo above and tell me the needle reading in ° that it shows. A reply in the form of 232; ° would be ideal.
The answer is 300; °
